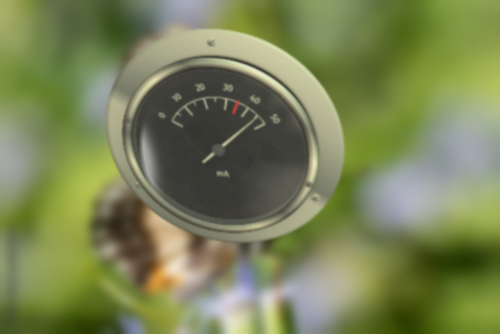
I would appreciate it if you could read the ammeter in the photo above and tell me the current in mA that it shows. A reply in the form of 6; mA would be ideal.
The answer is 45; mA
